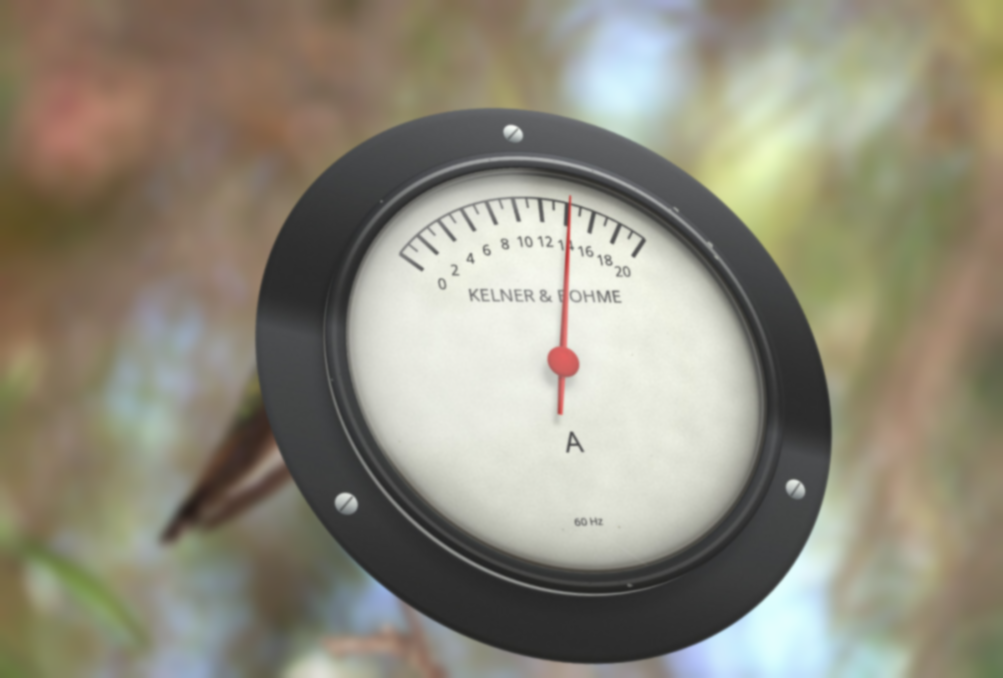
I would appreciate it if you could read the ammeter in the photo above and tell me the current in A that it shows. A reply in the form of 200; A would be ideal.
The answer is 14; A
